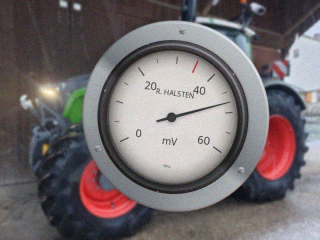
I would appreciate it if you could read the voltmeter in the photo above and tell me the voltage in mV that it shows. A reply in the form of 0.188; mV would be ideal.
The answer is 47.5; mV
